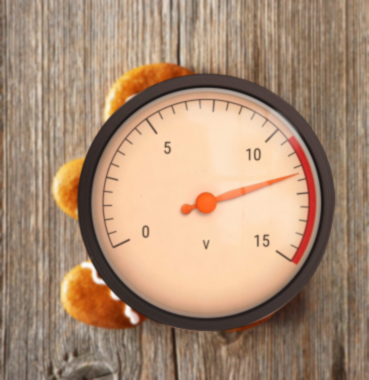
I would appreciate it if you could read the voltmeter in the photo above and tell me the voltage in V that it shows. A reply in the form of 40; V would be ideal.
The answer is 11.75; V
